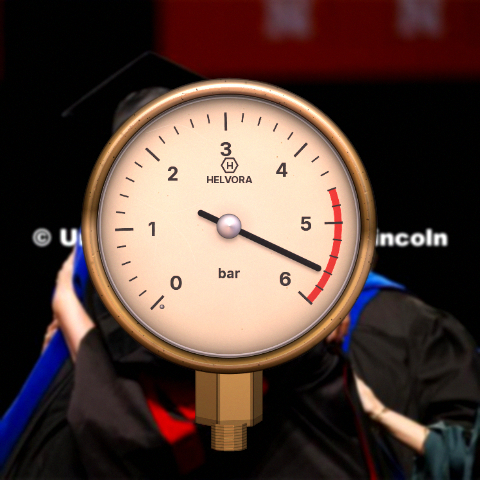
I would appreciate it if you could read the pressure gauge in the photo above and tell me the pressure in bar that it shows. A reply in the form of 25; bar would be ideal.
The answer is 5.6; bar
